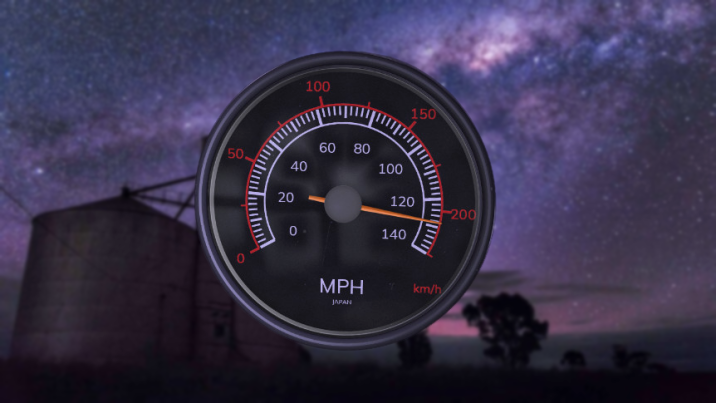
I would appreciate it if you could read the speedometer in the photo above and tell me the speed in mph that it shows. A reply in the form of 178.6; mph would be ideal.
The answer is 128; mph
